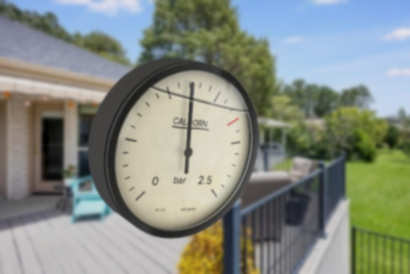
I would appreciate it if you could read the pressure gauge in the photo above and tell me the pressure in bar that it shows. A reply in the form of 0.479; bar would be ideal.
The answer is 1.2; bar
